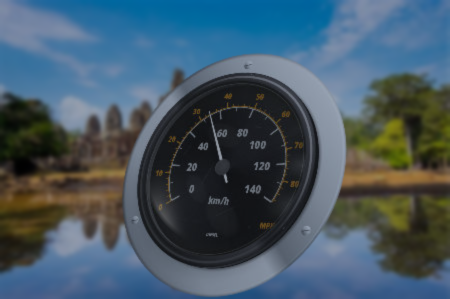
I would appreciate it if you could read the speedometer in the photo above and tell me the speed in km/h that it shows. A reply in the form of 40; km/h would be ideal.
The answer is 55; km/h
